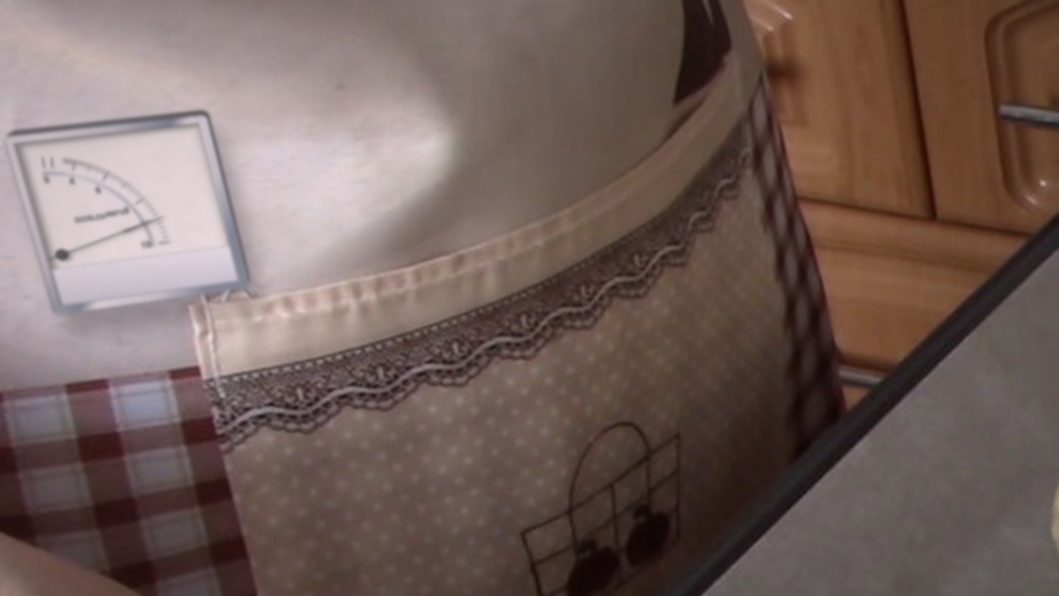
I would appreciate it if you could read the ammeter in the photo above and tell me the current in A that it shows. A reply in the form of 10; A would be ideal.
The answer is 9; A
